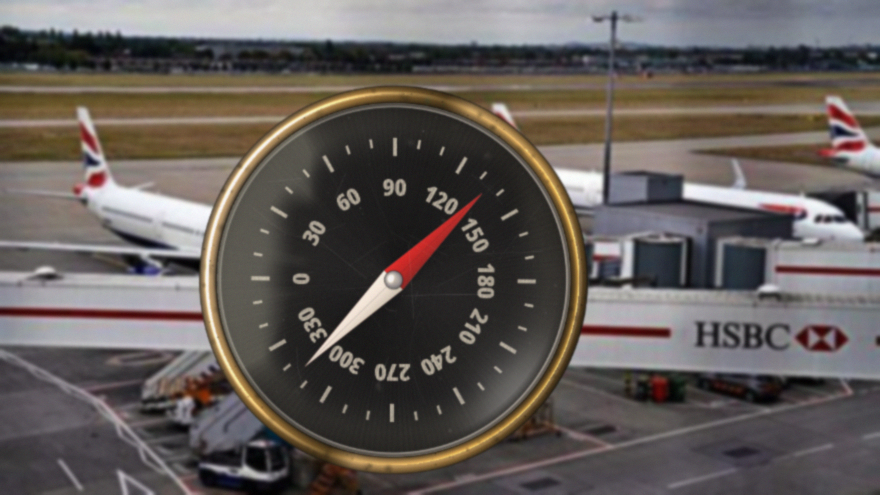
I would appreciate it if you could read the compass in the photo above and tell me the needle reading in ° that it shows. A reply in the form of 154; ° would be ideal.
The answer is 135; °
